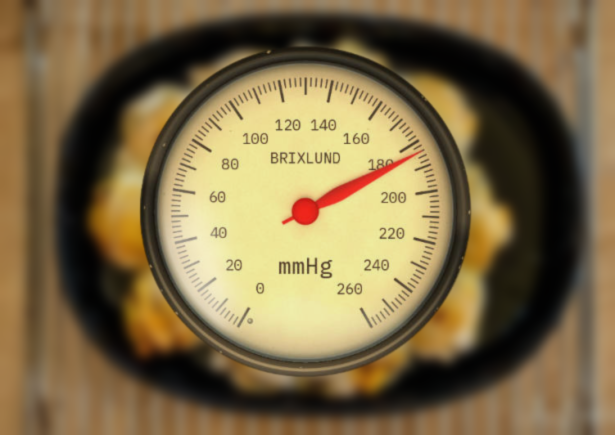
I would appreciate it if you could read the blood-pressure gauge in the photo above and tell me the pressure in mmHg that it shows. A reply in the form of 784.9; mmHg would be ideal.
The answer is 184; mmHg
